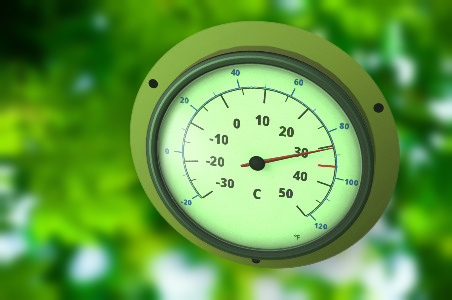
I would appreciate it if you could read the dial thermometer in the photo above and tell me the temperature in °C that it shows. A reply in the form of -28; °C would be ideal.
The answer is 30; °C
